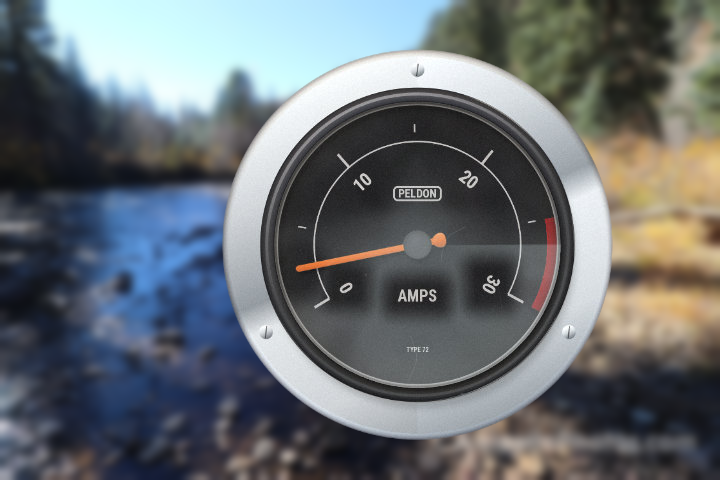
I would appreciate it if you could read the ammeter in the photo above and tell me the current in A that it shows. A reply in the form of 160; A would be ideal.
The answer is 2.5; A
